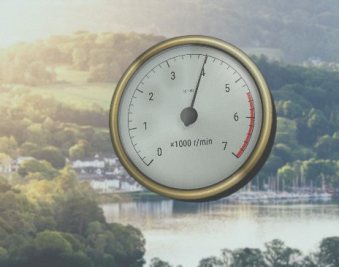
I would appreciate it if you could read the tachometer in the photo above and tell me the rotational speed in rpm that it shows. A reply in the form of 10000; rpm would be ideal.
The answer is 4000; rpm
